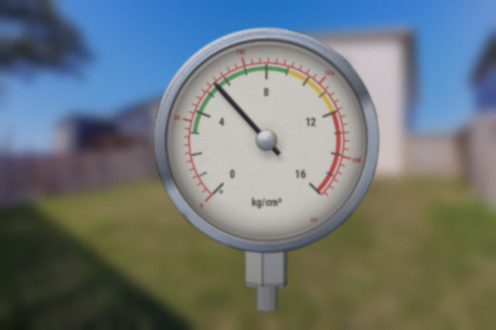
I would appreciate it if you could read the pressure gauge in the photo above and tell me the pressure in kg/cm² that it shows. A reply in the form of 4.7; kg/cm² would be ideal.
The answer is 5.5; kg/cm²
